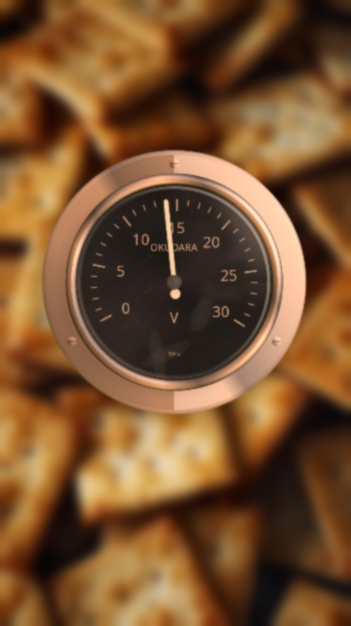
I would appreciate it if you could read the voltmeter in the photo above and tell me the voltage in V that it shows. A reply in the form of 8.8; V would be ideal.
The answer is 14; V
